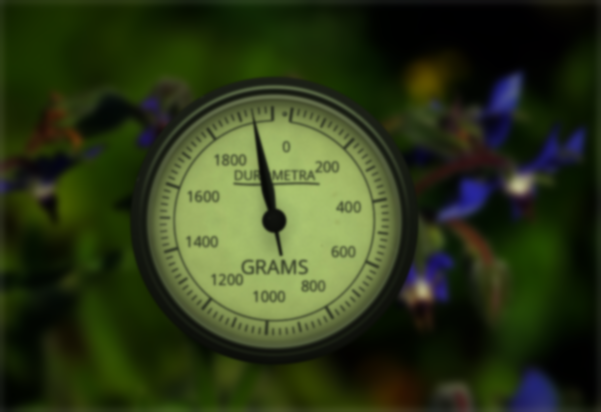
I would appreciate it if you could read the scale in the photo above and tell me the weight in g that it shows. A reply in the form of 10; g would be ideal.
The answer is 1940; g
